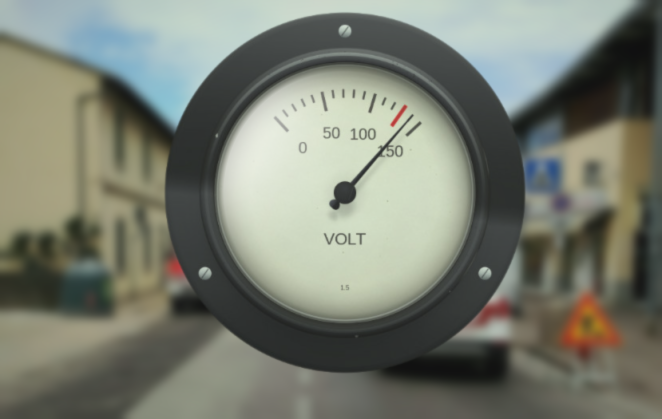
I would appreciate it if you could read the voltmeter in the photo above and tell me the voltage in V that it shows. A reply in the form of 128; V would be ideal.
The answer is 140; V
